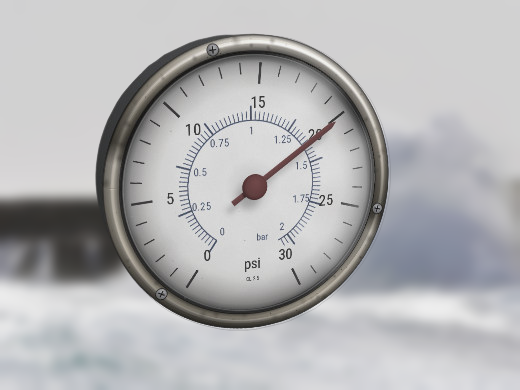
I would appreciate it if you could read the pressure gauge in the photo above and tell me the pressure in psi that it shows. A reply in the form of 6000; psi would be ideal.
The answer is 20; psi
